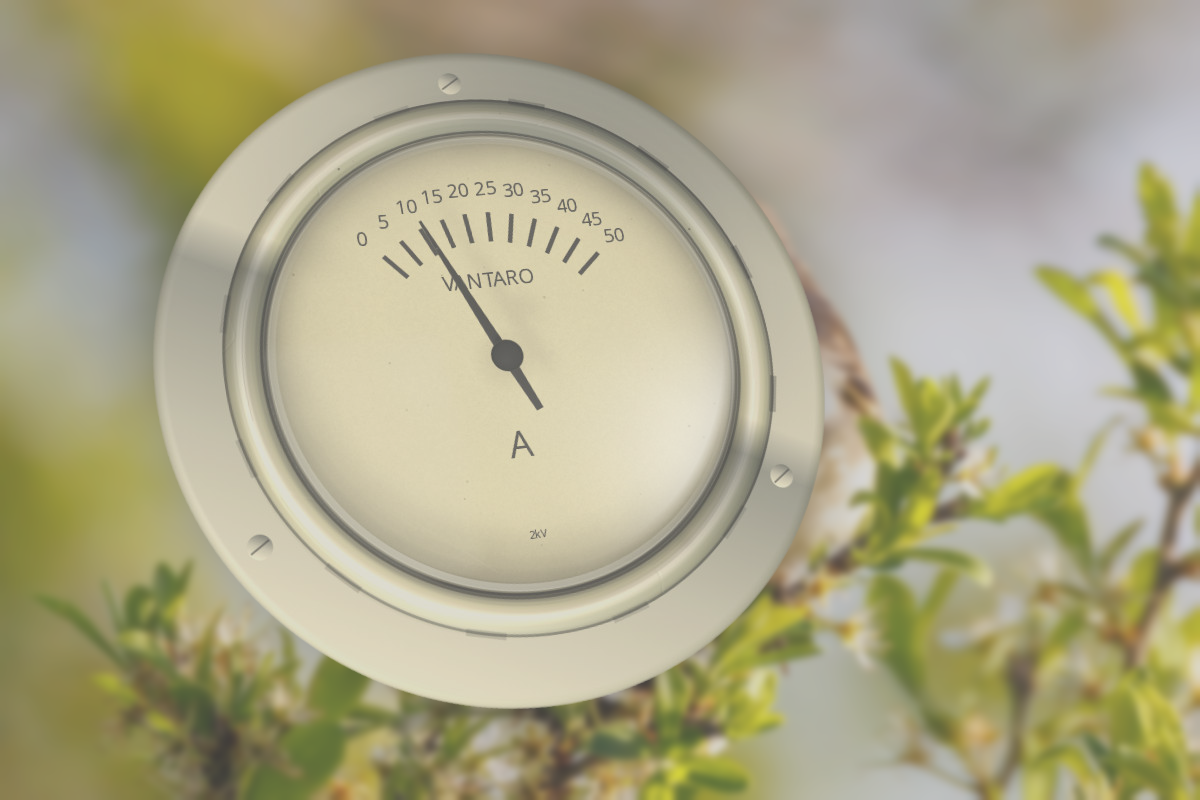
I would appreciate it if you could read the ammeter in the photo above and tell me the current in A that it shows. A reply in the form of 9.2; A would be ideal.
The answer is 10; A
